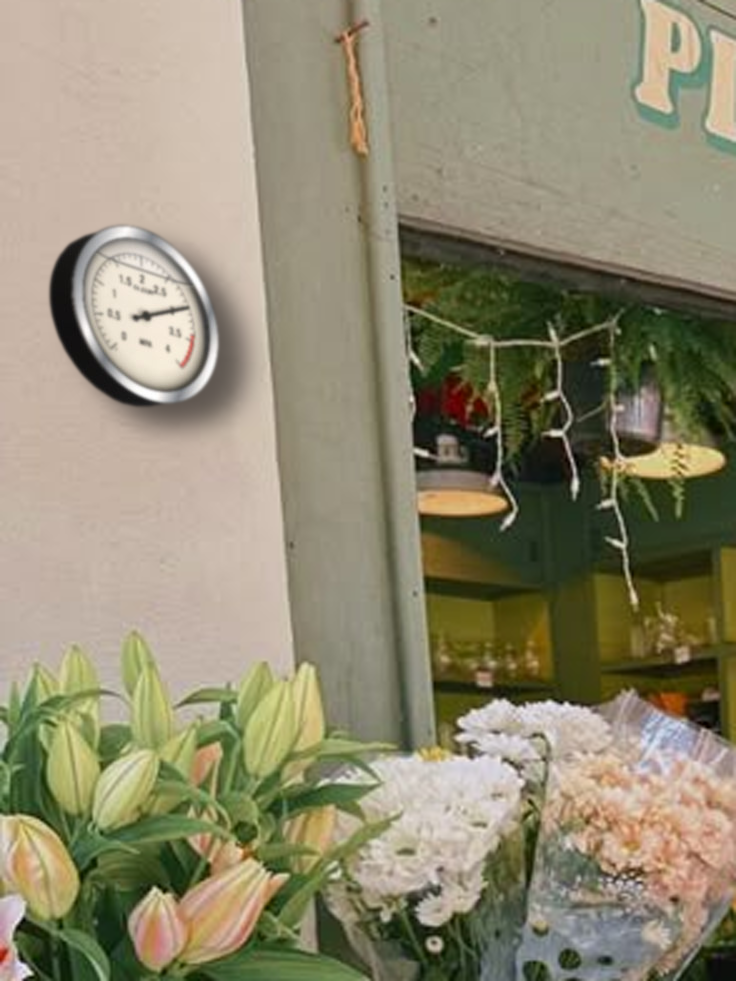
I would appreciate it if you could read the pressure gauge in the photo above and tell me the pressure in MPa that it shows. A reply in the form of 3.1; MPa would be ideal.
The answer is 3; MPa
